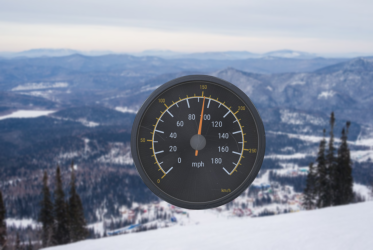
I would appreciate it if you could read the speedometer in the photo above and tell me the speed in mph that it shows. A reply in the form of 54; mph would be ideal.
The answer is 95; mph
